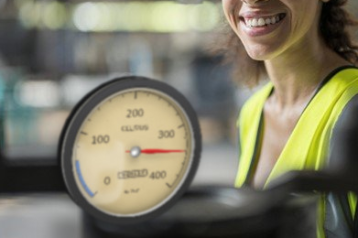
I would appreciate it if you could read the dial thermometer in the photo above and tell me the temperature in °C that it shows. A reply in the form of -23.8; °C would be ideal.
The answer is 340; °C
